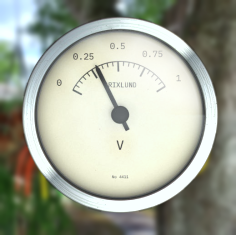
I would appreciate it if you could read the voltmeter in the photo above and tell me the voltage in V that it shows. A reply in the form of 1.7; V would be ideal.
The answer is 0.3; V
